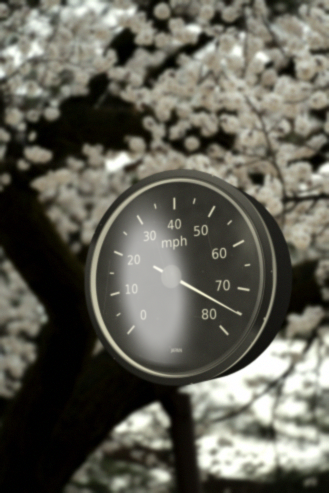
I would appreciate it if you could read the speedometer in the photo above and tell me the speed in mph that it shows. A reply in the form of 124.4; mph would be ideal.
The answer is 75; mph
